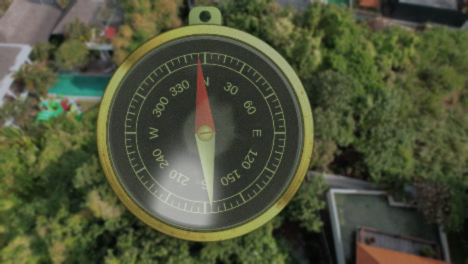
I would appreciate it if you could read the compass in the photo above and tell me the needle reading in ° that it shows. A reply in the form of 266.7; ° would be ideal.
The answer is 355; °
